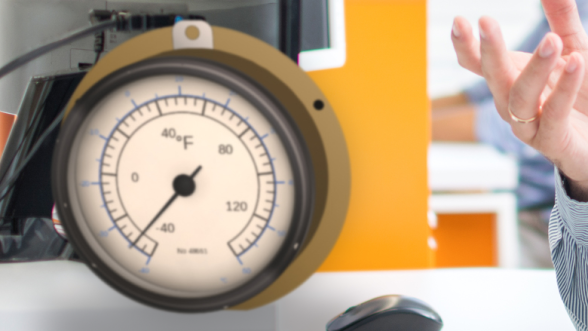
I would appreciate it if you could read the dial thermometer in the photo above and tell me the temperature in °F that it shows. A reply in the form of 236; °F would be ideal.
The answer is -32; °F
